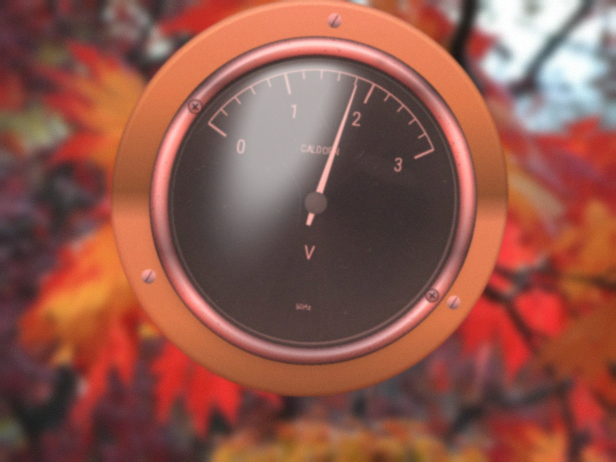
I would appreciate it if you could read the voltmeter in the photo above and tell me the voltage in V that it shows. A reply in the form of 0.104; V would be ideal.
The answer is 1.8; V
